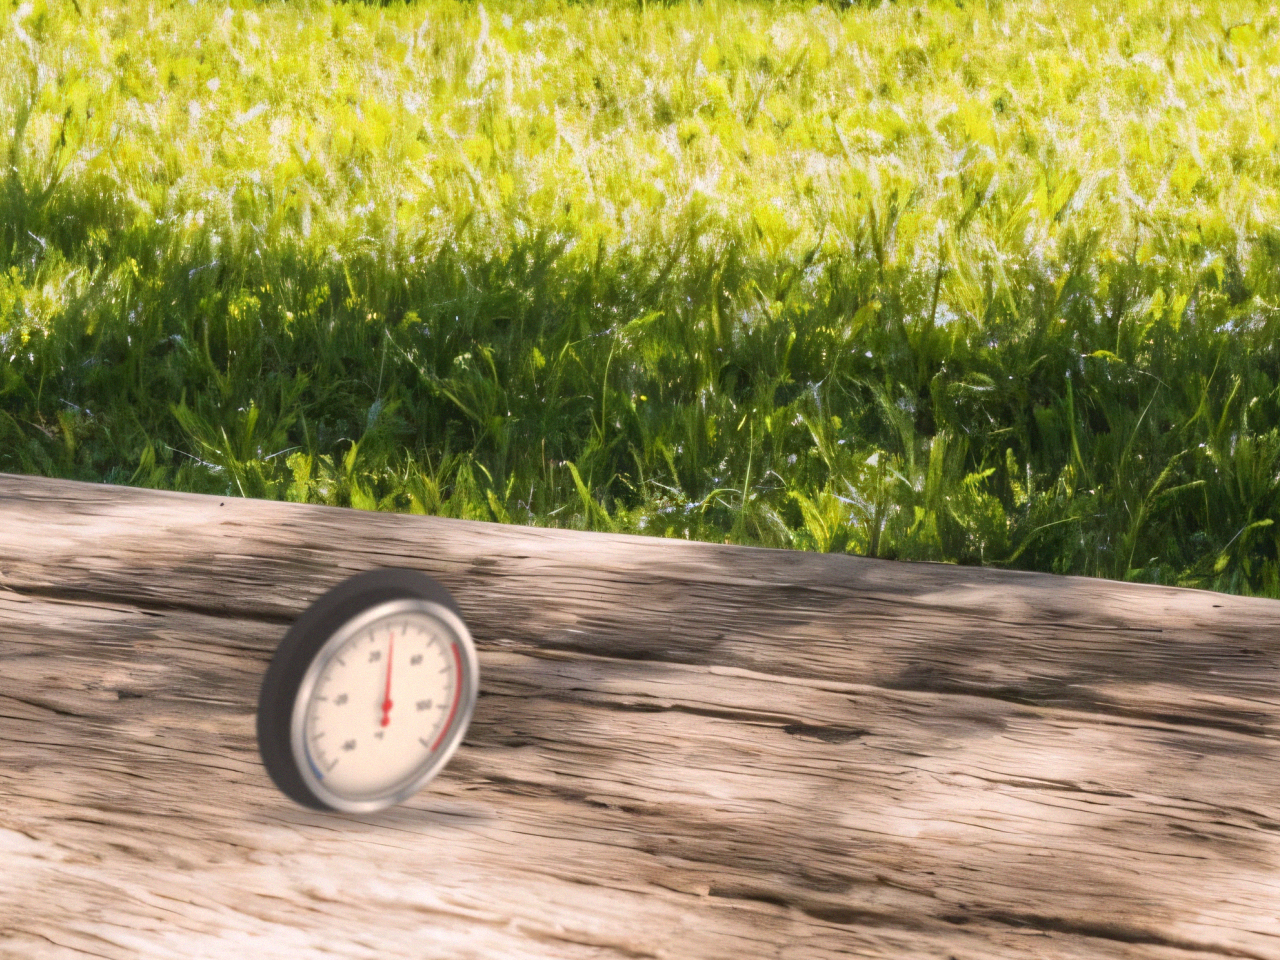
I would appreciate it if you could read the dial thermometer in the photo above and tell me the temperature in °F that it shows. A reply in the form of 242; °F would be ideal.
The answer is 30; °F
